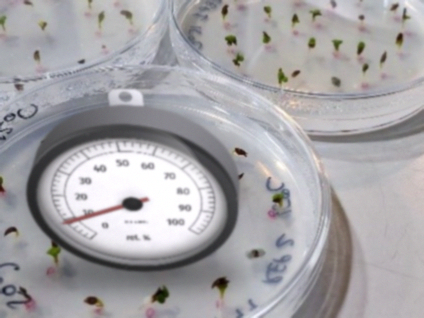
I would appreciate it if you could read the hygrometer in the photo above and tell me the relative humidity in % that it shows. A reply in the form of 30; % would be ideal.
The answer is 10; %
